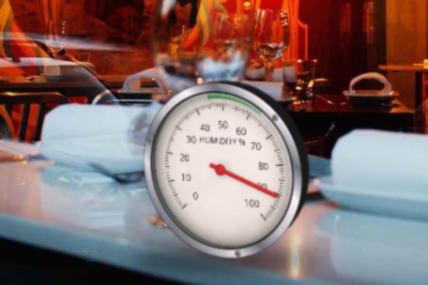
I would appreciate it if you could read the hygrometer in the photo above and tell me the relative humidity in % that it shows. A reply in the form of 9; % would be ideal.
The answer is 90; %
